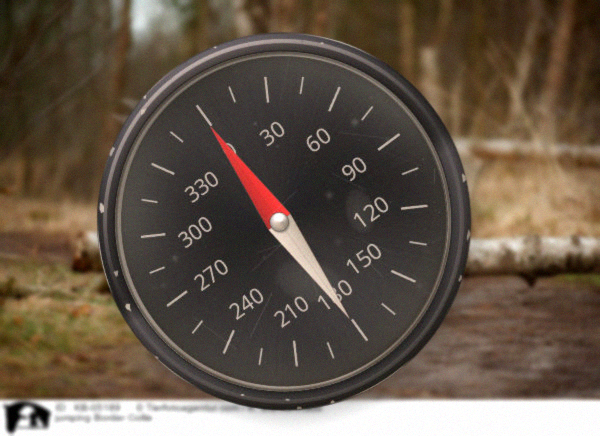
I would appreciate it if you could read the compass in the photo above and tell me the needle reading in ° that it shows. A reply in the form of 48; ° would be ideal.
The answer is 0; °
